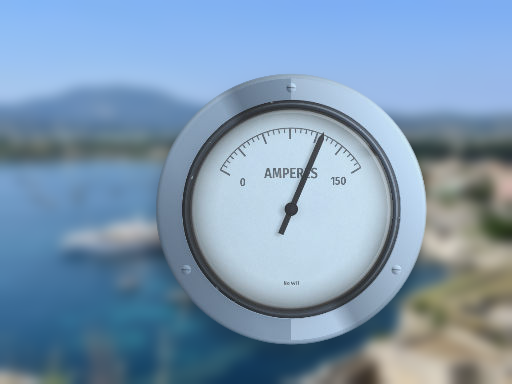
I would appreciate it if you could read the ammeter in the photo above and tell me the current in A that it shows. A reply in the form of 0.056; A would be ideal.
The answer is 105; A
